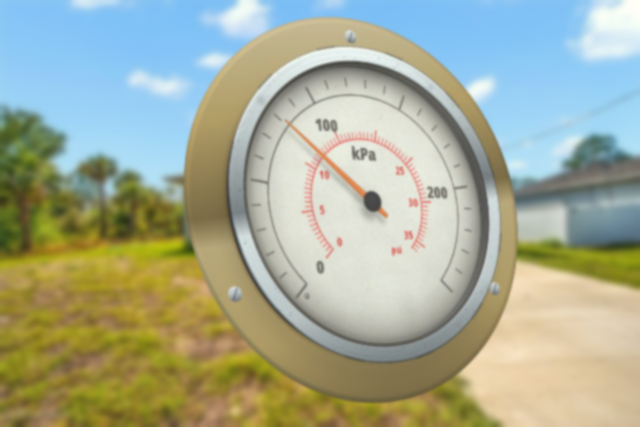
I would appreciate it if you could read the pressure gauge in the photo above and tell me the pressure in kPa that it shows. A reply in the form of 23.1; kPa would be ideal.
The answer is 80; kPa
